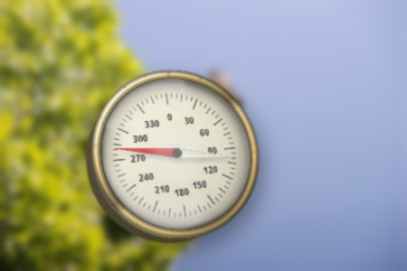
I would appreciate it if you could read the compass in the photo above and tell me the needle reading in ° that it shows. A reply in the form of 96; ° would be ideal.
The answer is 280; °
